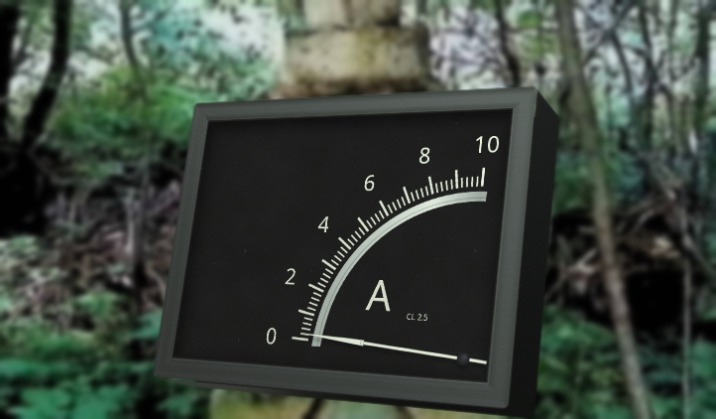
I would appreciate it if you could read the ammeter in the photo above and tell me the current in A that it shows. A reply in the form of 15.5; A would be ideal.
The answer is 0.2; A
